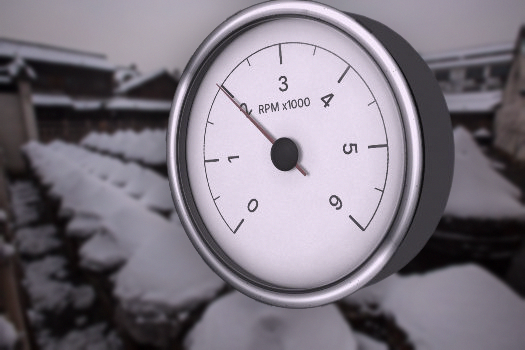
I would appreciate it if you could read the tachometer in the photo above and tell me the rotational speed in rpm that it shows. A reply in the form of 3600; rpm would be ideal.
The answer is 2000; rpm
